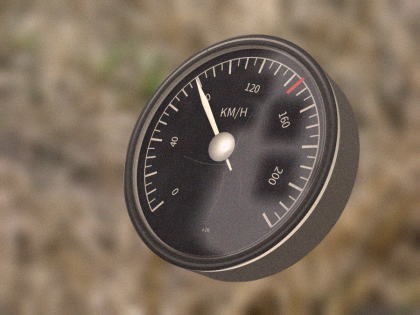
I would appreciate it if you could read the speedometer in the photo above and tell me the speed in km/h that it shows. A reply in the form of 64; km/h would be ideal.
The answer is 80; km/h
